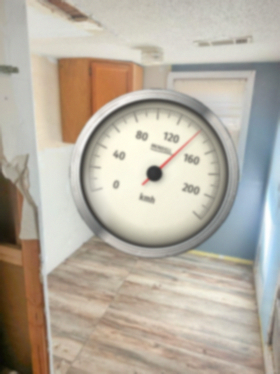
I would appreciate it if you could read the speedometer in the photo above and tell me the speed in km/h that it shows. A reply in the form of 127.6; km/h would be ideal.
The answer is 140; km/h
